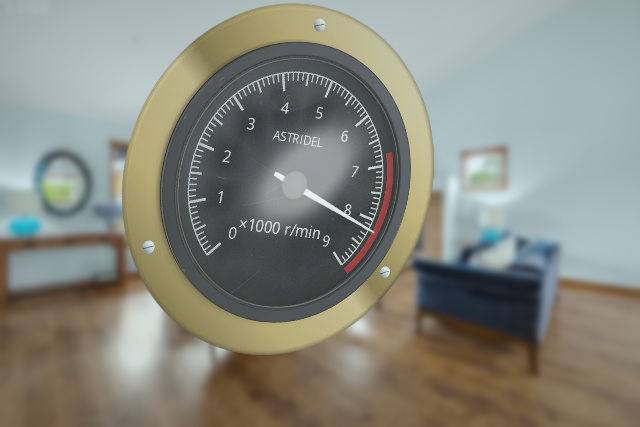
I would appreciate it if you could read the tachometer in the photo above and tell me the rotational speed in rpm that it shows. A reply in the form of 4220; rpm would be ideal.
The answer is 8200; rpm
